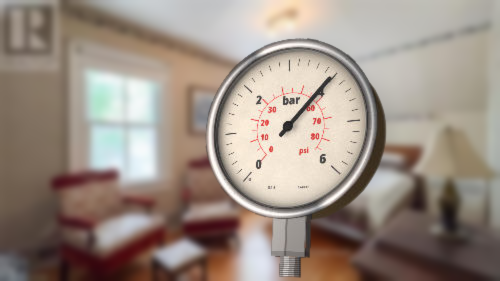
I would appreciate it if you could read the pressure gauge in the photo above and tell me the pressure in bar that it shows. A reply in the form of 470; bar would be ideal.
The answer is 4; bar
